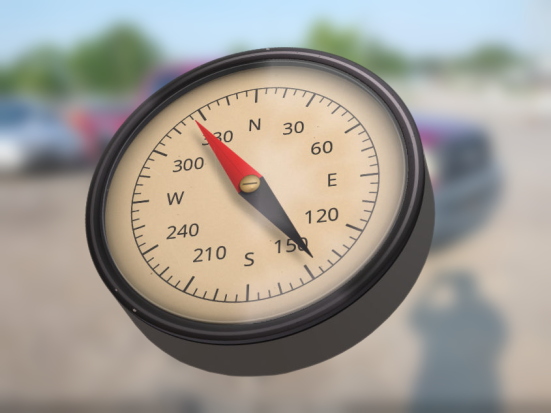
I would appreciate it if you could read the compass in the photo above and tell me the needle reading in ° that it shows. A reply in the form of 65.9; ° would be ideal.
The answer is 325; °
